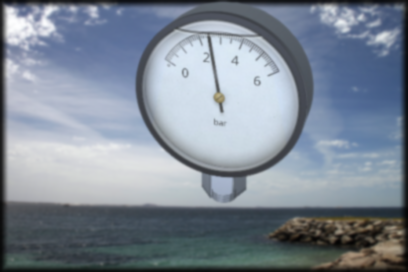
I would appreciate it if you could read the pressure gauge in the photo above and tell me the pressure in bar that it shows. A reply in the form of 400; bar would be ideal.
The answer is 2.5; bar
